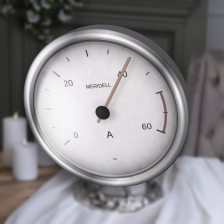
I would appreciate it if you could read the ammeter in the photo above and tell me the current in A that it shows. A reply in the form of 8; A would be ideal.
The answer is 40; A
